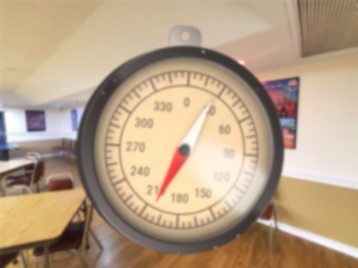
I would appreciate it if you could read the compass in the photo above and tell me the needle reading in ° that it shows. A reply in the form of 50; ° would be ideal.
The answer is 205; °
